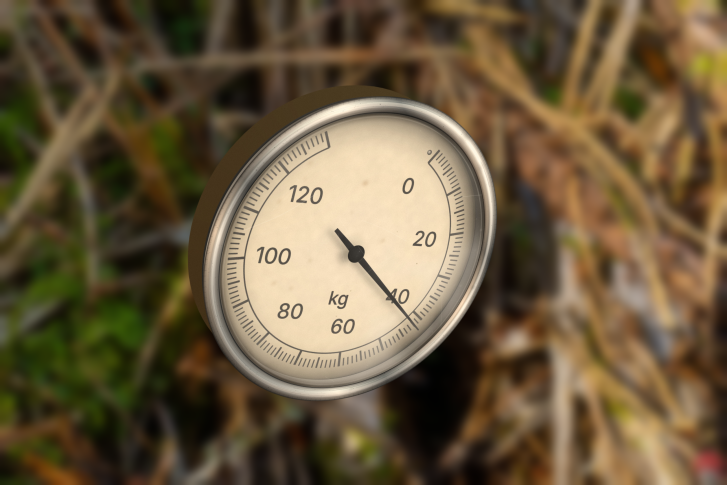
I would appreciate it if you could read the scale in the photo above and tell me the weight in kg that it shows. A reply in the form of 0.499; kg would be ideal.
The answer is 42; kg
